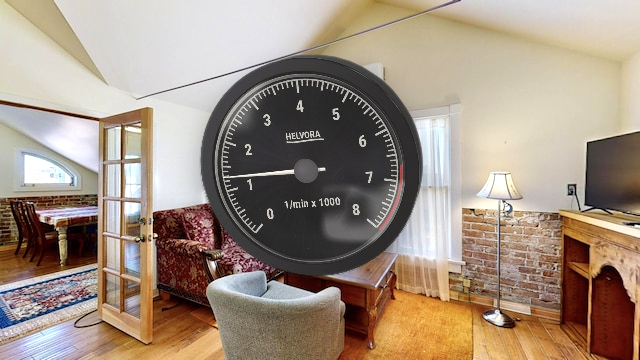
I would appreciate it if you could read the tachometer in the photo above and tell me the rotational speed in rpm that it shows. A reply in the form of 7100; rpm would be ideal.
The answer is 1300; rpm
